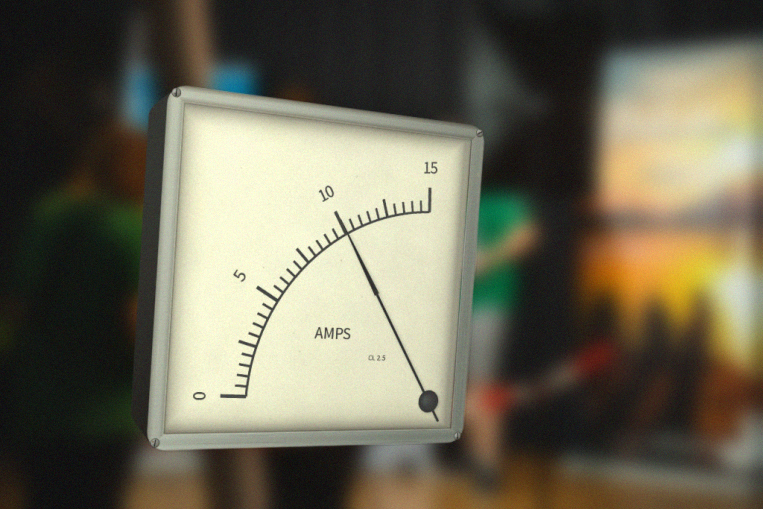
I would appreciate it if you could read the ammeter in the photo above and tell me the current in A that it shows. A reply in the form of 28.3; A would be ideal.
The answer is 10; A
